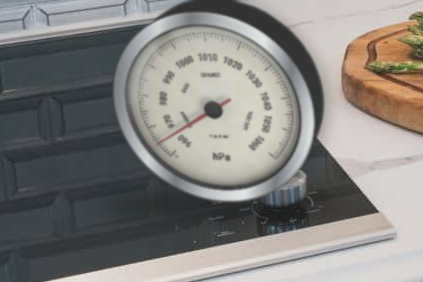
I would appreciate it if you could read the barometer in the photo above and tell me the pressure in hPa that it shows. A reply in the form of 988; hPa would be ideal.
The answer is 965; hPa
